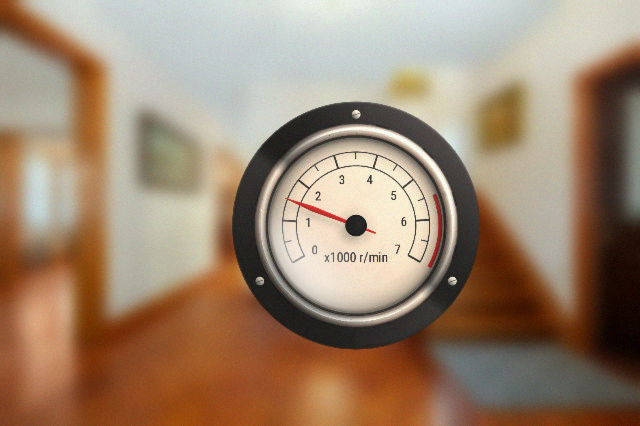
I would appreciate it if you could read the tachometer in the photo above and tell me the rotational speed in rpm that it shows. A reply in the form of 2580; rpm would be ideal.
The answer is 1500; rpm
